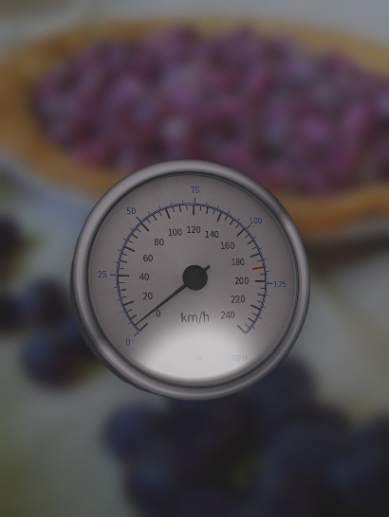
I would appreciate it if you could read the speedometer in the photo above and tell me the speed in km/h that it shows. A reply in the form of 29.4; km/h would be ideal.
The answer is 5; km/h
